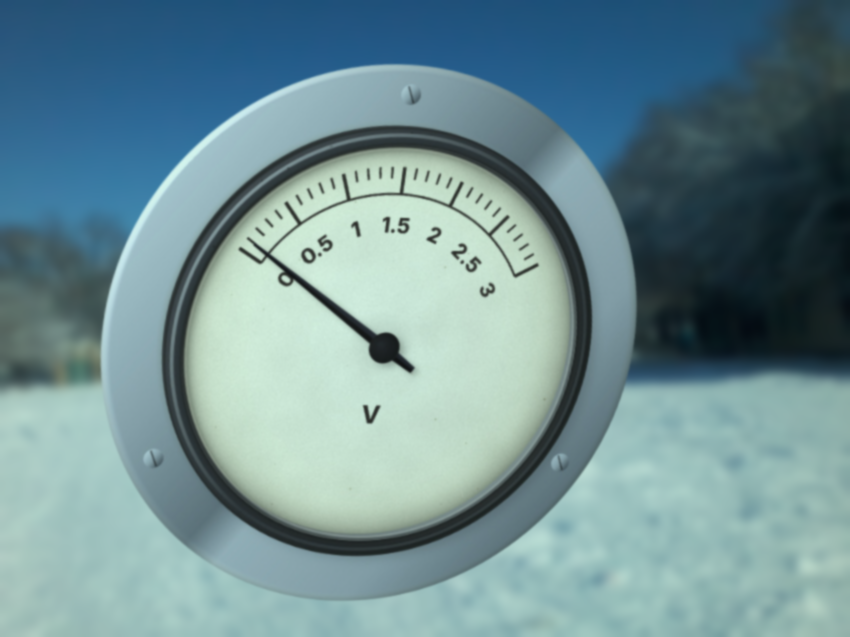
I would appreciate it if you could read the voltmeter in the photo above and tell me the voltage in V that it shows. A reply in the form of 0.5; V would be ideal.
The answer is 0.1; V
